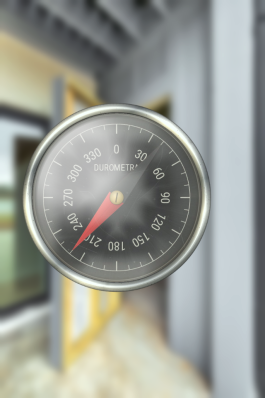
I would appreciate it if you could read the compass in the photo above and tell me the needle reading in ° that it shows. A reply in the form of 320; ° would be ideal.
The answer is 220; °
